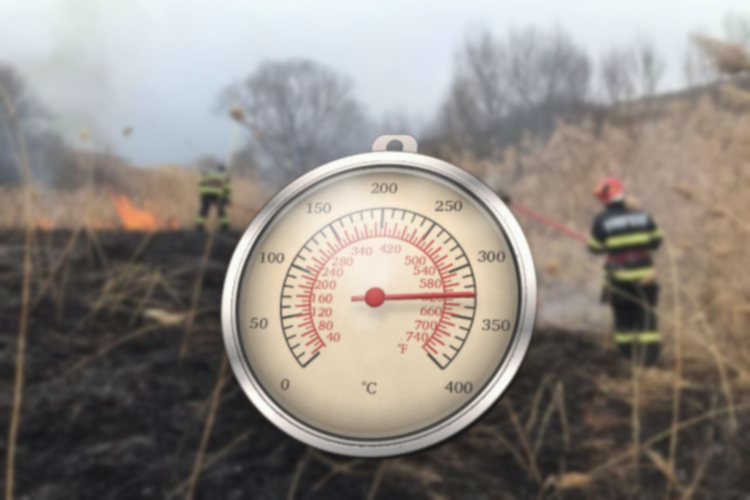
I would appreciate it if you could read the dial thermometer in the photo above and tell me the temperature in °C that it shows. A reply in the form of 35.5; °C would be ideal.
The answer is 330; °C
